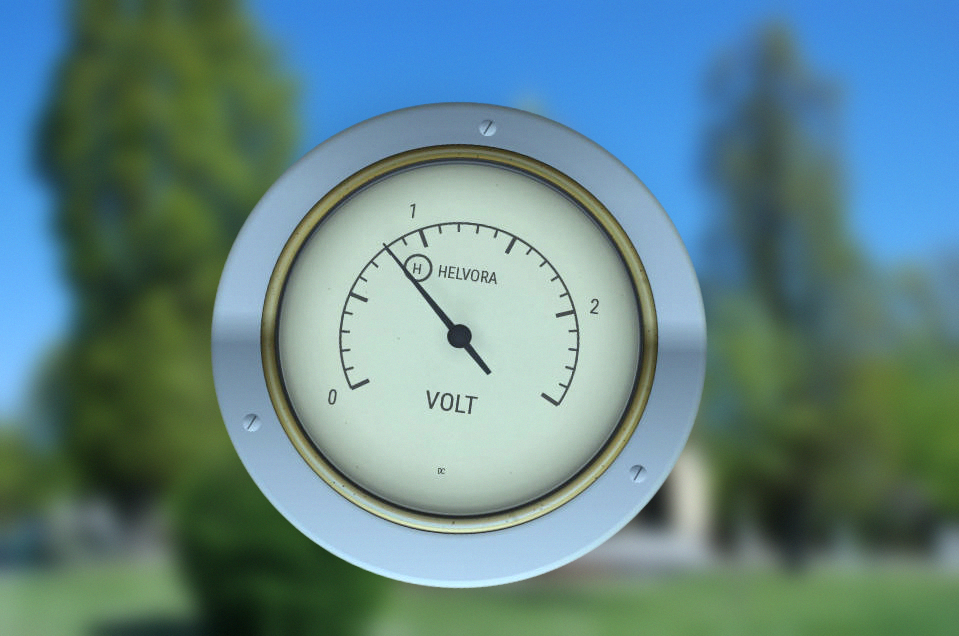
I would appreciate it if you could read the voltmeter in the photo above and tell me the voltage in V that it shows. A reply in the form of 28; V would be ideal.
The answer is 0.8; V
